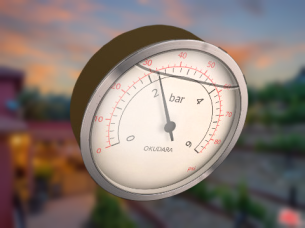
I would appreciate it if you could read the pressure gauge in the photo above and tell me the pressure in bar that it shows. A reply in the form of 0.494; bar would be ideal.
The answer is 2.2; bar
